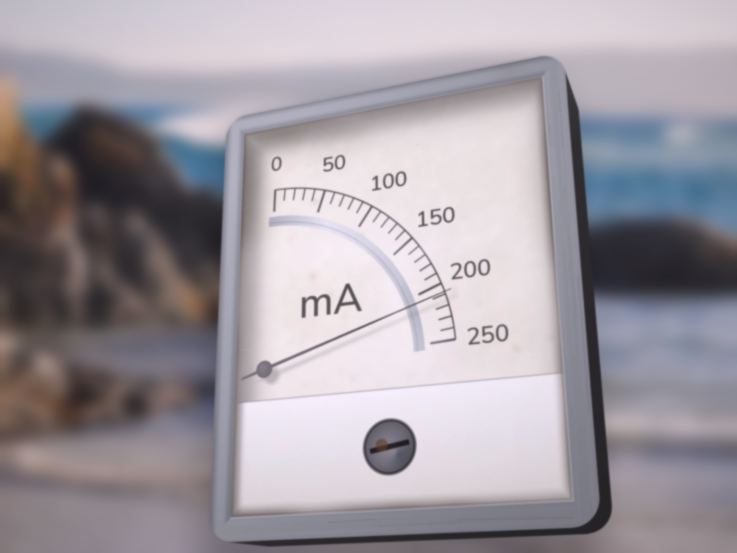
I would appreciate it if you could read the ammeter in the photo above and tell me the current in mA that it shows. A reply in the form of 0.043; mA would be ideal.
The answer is 210; mA
